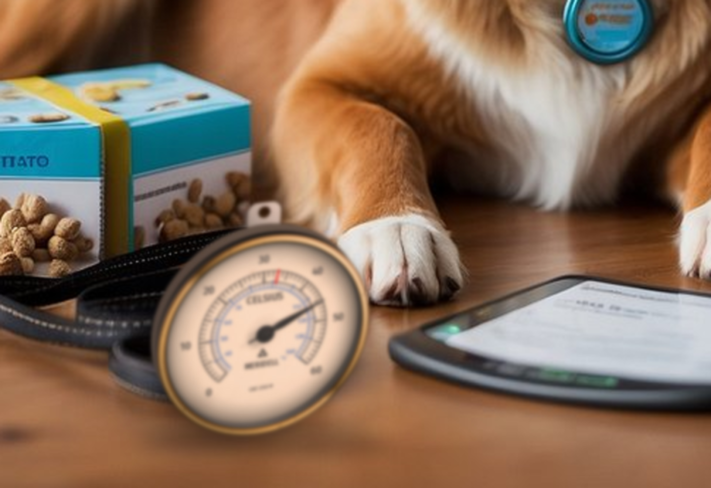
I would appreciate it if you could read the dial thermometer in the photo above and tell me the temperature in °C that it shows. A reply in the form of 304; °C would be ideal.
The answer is 45; °C
